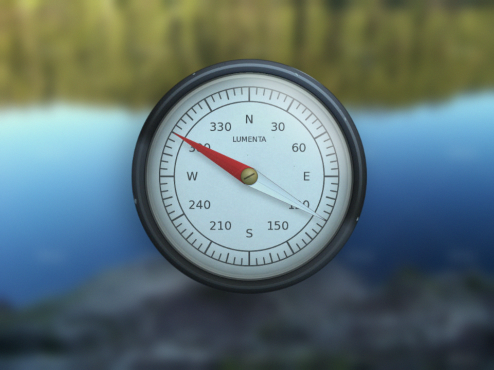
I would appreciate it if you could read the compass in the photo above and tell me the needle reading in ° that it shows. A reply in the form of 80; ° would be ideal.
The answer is 300; °
